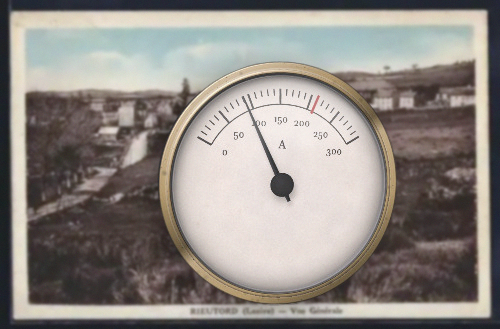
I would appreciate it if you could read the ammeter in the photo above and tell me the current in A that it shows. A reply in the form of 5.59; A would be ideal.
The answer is 90; A
